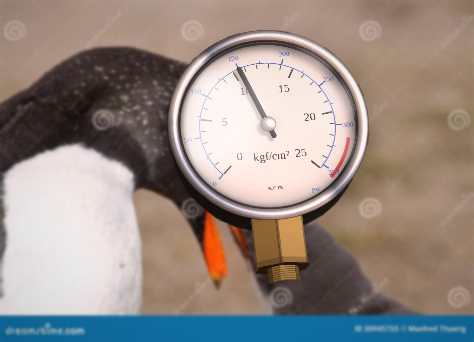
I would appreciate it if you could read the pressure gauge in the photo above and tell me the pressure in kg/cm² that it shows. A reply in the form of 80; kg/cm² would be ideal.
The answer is 10.5; kg/cm²
